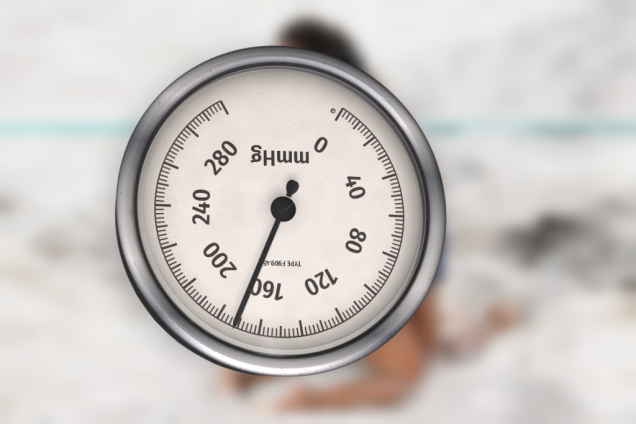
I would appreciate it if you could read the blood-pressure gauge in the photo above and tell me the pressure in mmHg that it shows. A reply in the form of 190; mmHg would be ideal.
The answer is 172; mmHg
